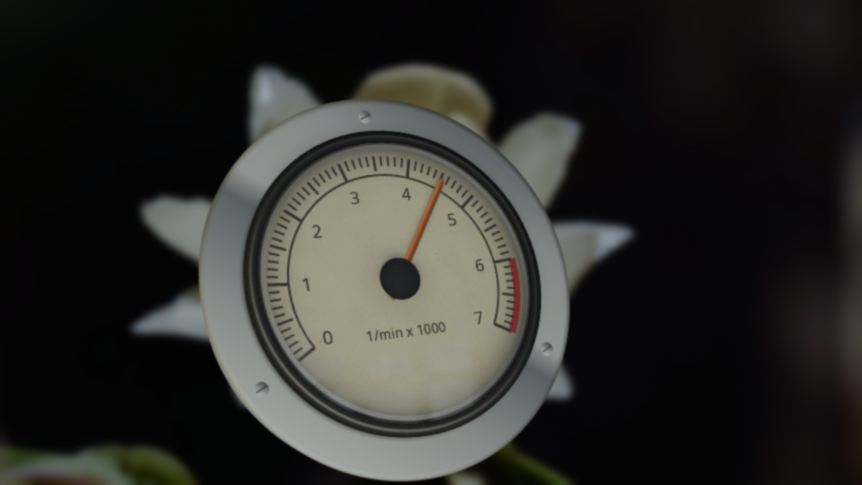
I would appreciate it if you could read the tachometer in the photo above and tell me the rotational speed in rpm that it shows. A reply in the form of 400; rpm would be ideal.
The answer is 4500; rpm
